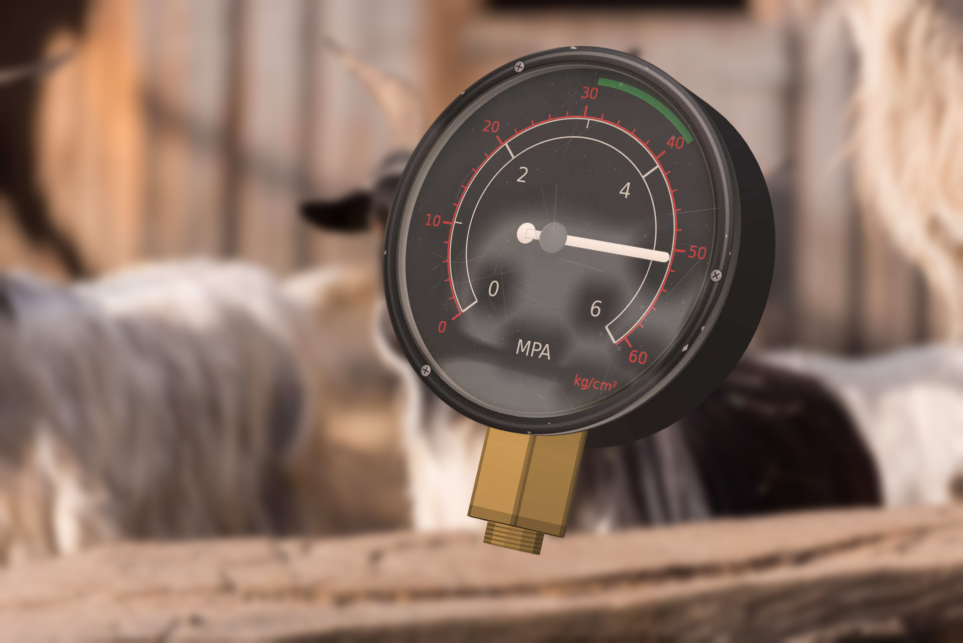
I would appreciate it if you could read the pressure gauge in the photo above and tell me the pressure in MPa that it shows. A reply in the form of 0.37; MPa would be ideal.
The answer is 5; MPa
